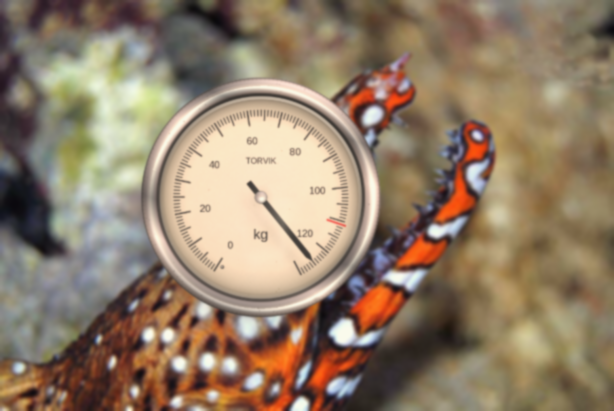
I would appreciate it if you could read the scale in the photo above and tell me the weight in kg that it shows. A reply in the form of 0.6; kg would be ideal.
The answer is 125; kg
